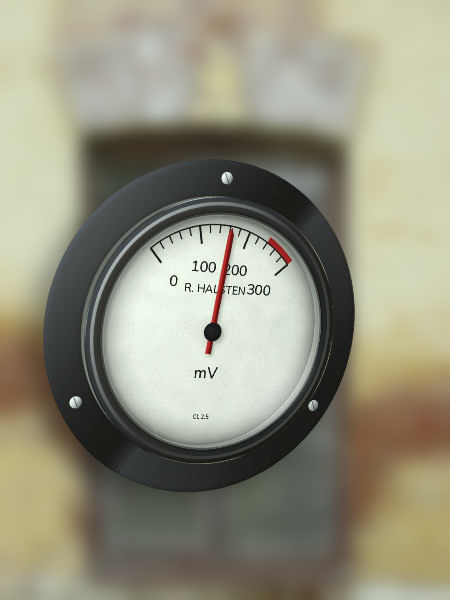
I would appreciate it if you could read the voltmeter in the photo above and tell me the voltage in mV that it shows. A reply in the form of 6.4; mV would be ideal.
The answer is 160; mV
